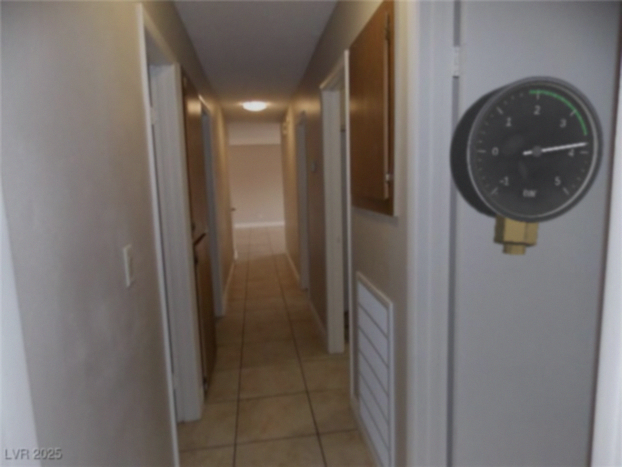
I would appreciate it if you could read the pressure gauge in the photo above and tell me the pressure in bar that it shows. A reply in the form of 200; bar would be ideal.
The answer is 3.8; bar
